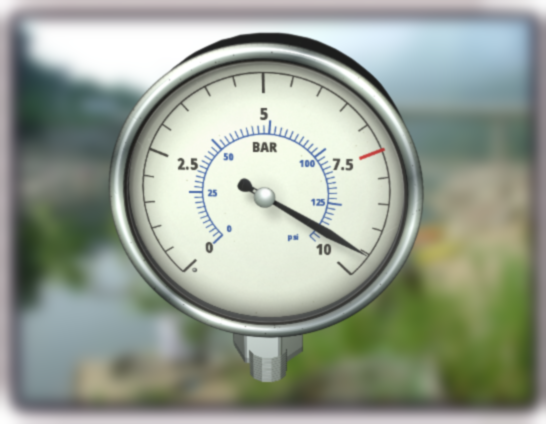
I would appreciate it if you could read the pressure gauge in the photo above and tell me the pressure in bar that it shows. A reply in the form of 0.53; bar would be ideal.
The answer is 9.5; bar
